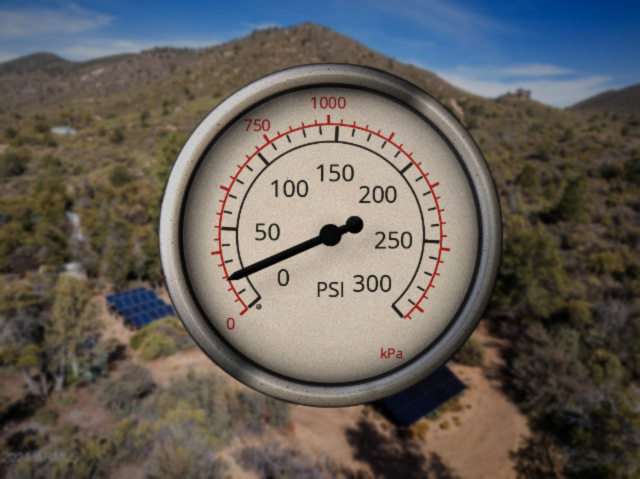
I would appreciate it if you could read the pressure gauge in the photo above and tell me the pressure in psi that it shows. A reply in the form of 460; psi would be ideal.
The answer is 20; psi
